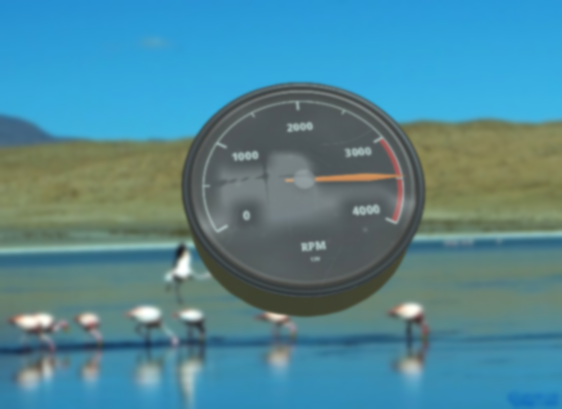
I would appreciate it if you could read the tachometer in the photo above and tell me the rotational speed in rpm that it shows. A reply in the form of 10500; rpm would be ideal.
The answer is 3500; rpm
